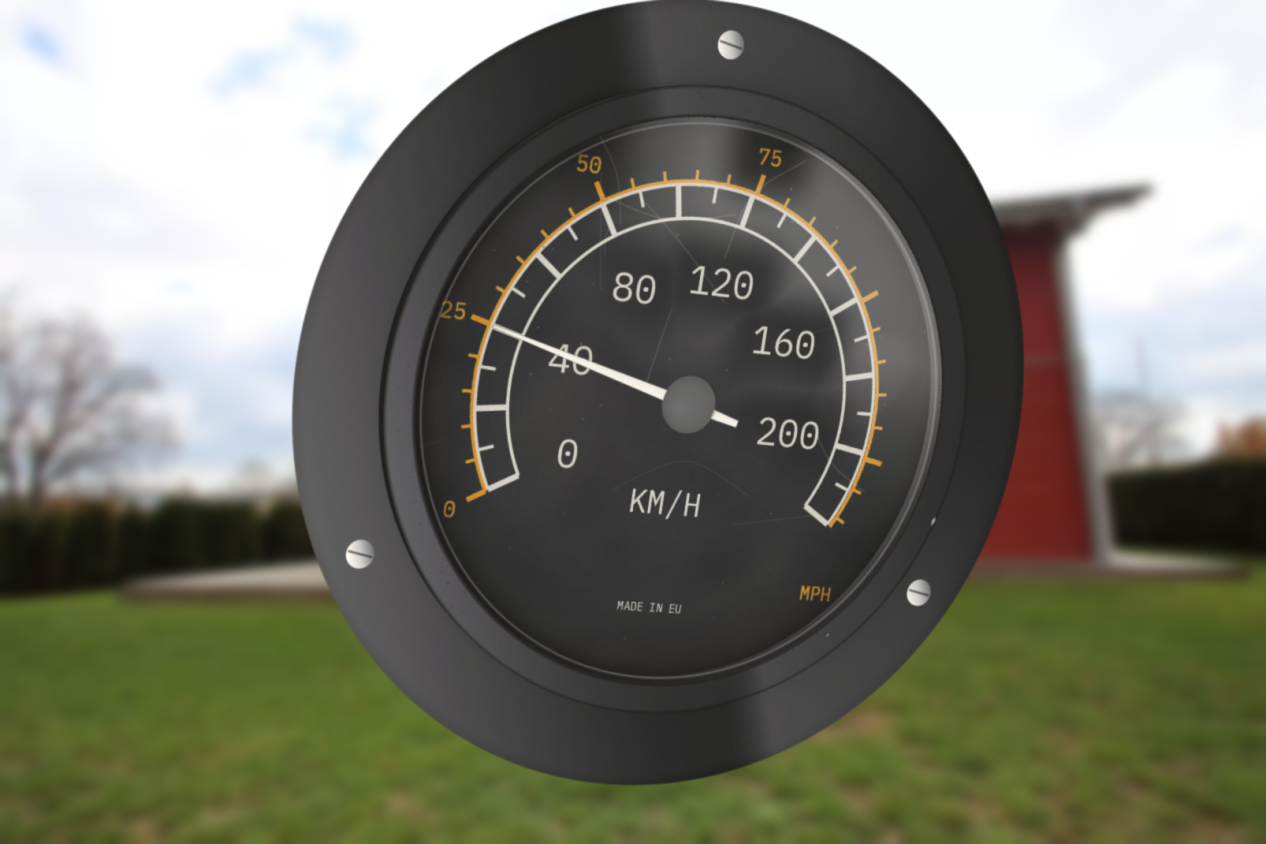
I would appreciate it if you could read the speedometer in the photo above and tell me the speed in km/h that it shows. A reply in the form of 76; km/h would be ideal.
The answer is 40; km/h
